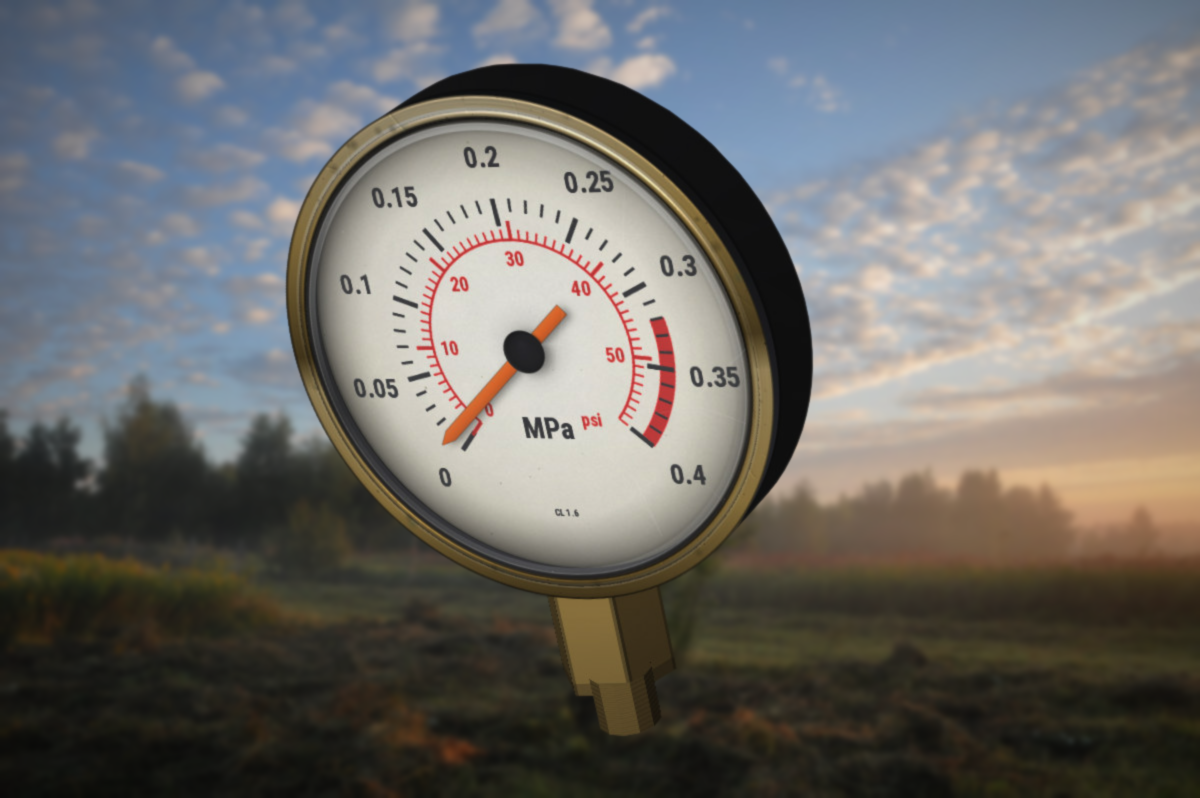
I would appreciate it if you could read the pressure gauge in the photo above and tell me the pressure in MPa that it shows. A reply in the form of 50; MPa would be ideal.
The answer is 0.01; MPa
